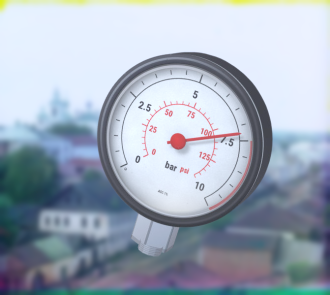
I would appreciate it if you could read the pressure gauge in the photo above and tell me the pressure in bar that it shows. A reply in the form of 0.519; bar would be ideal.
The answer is 7.25; bar
